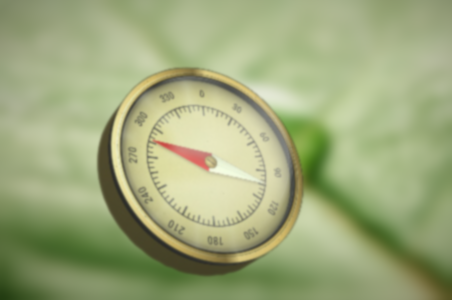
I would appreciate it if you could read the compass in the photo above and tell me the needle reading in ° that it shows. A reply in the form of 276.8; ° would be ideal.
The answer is 285; °
